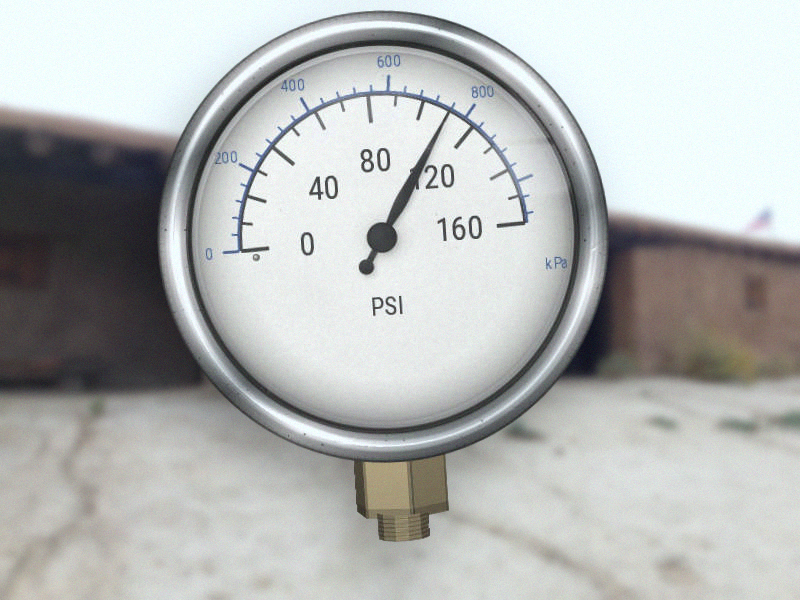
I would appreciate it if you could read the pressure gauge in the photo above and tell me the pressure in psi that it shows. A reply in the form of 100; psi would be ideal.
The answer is 110; psi
